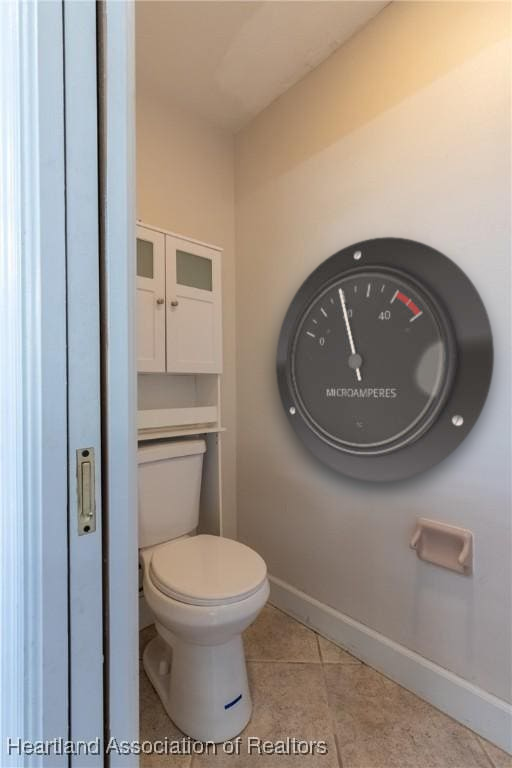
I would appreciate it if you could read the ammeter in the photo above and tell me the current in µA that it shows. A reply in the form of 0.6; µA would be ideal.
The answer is 20; µA
